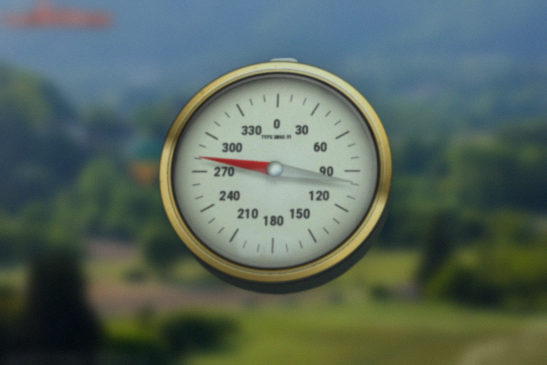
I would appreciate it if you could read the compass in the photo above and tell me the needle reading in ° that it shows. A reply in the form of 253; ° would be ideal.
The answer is 280; °
